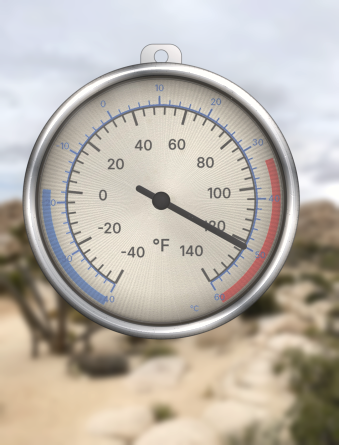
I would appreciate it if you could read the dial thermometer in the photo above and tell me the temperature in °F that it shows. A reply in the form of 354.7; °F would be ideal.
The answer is 122; °F
